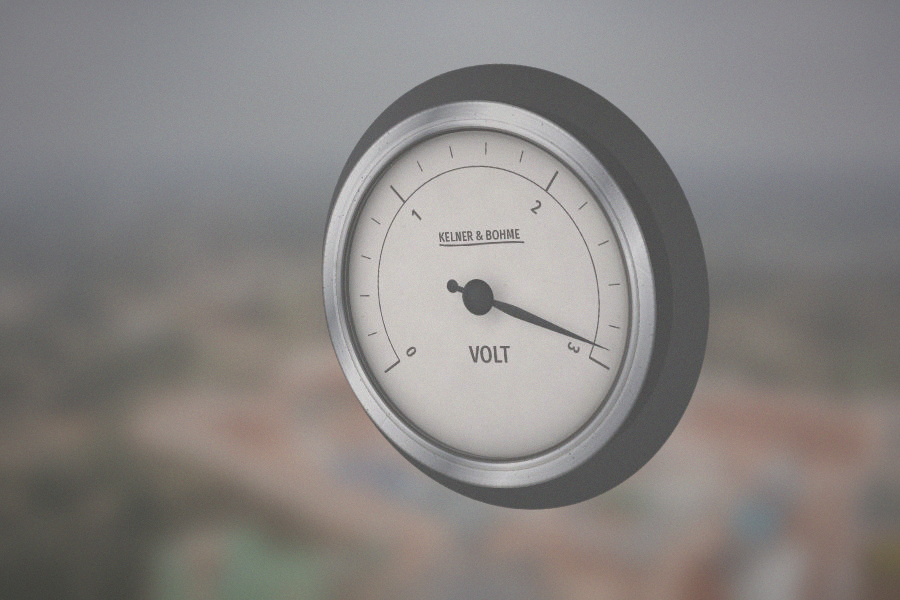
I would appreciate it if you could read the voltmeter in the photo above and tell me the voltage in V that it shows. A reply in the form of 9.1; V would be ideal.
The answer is 2.9; V
